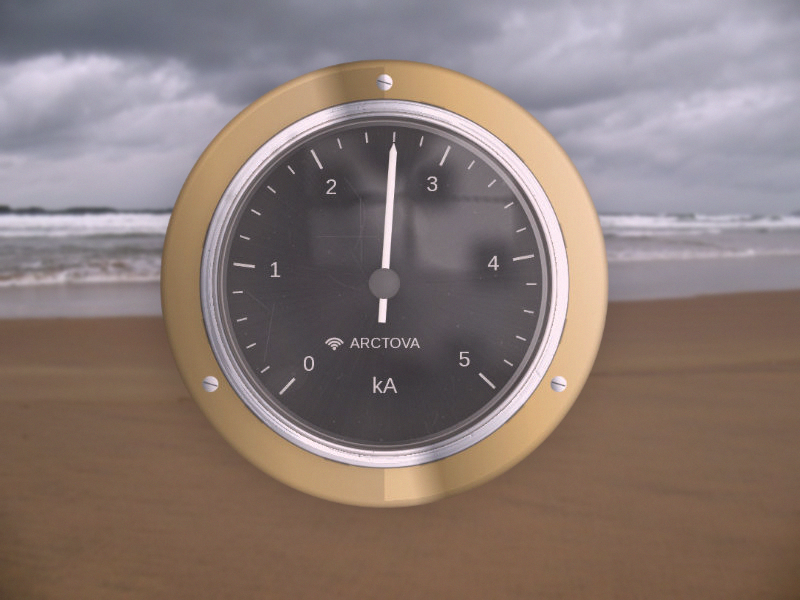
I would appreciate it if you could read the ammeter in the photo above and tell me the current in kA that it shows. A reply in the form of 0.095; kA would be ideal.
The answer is 2.6; kA
